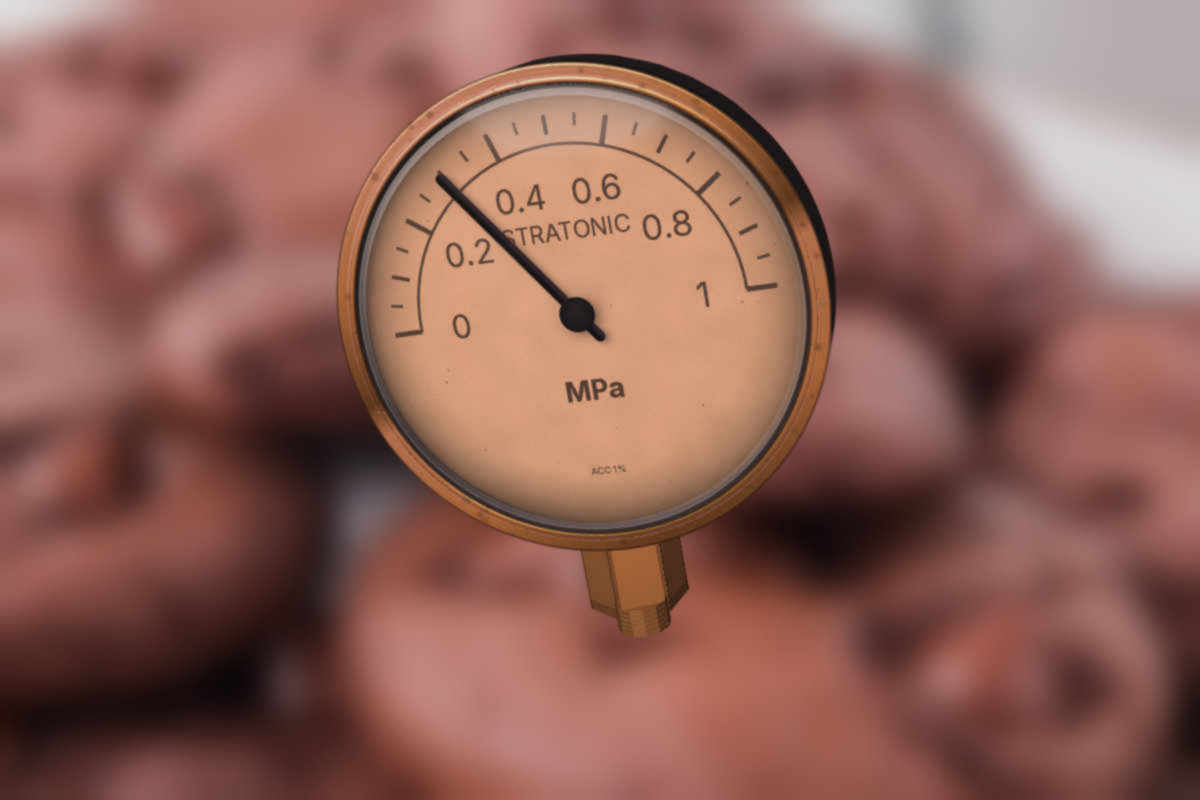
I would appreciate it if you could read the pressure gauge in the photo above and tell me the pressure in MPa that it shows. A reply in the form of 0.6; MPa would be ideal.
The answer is 0.3; MPa
